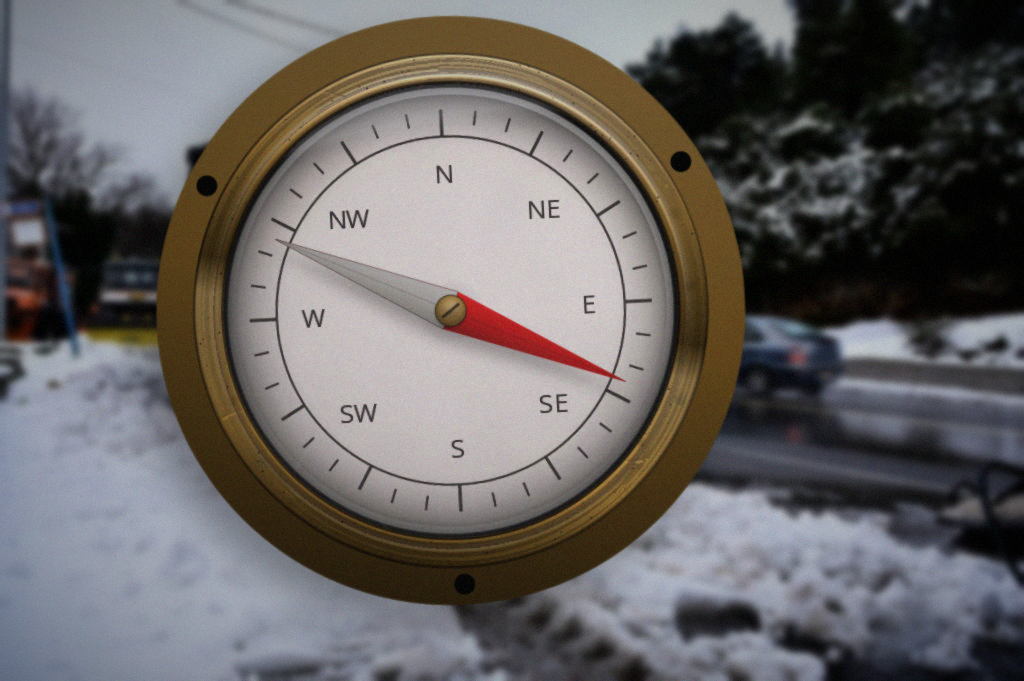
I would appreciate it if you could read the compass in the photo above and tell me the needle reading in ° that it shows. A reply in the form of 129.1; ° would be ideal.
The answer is 115; °
